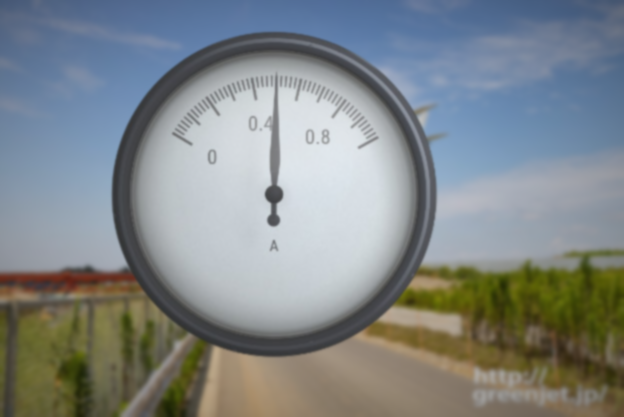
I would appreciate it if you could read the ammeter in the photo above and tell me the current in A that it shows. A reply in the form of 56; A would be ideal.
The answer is 0.5; A
